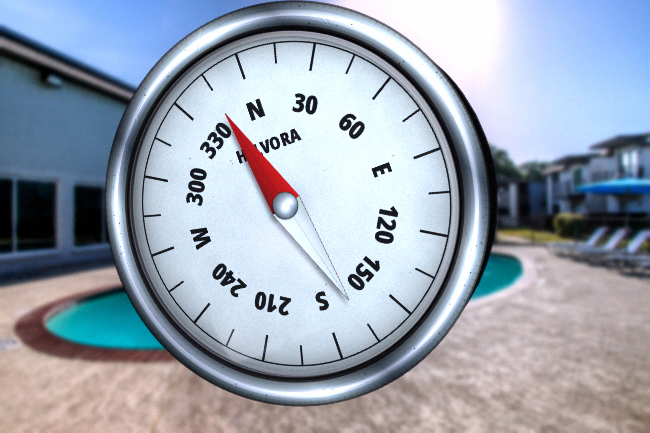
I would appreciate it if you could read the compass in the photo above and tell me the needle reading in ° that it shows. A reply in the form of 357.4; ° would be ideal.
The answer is 345; °
